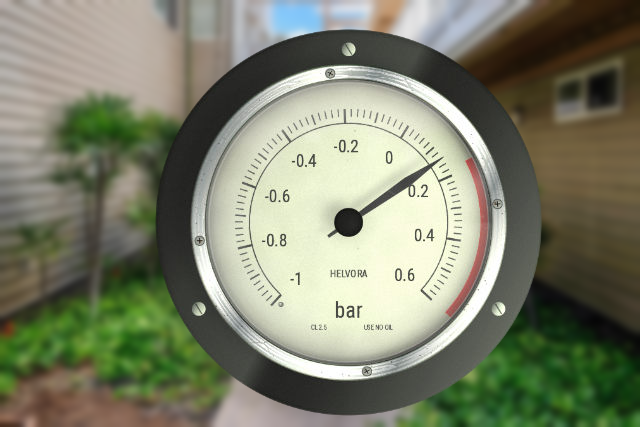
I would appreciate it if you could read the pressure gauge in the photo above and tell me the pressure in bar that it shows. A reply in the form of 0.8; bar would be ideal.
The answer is 0.14; bar
